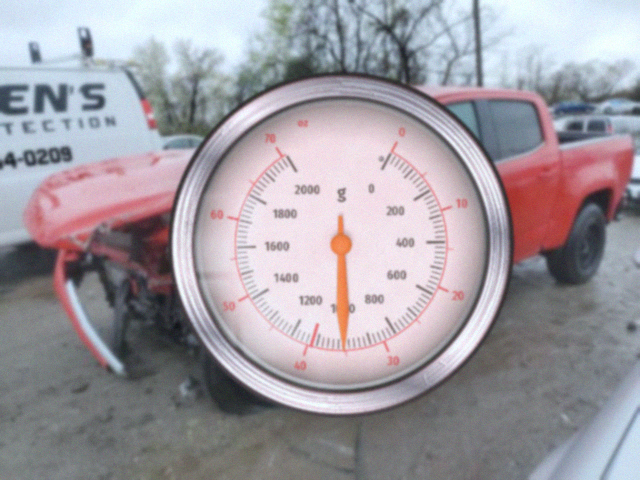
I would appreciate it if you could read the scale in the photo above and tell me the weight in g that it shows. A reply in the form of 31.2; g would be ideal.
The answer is 1000; g
